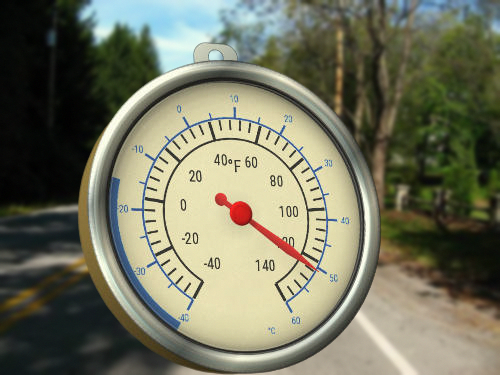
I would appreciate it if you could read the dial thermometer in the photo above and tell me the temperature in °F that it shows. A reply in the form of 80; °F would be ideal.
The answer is 124; °F
